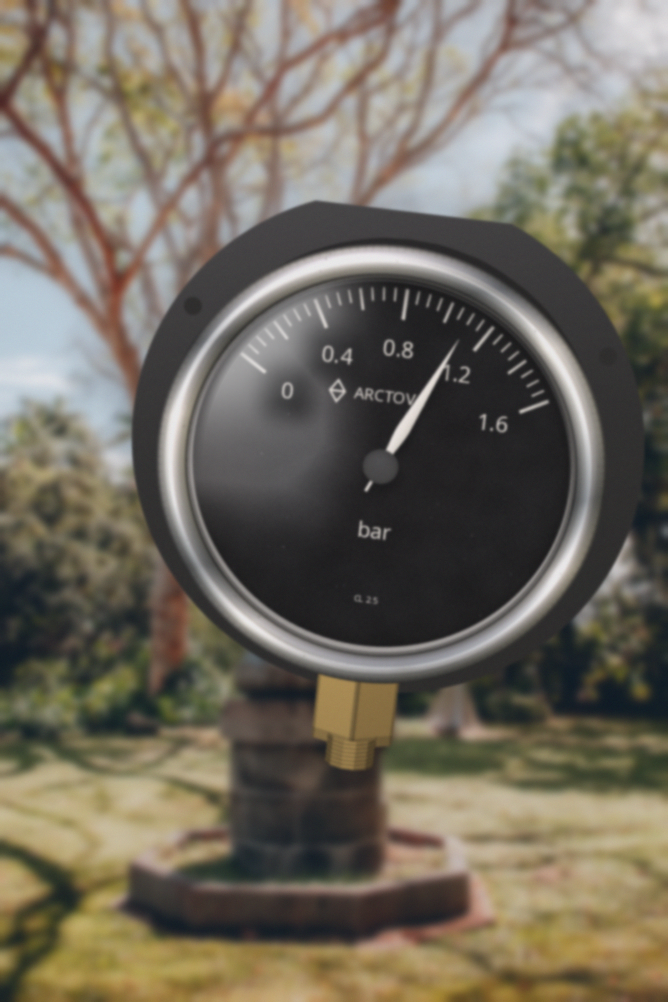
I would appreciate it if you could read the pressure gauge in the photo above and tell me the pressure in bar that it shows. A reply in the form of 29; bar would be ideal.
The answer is 1.1; bar
